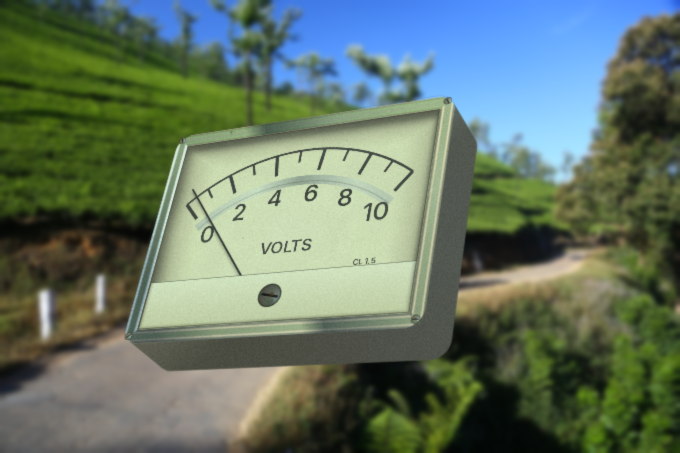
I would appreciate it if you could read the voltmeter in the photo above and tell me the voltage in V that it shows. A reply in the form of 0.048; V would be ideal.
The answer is 0.5; V
